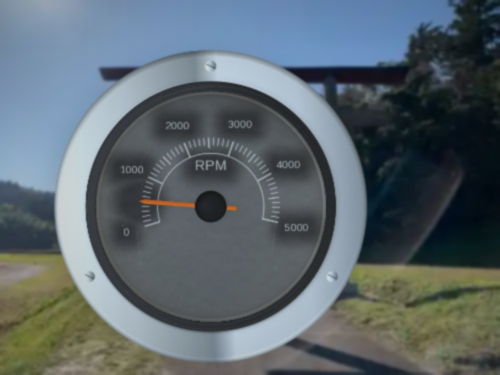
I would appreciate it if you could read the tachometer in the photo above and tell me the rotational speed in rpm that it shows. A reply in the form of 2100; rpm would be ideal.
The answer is 500; rpm
